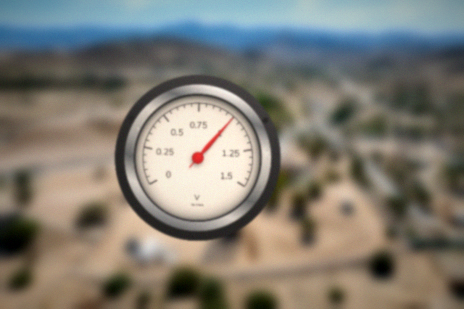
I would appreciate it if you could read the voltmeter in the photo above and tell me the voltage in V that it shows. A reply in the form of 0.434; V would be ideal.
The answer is 1; V
